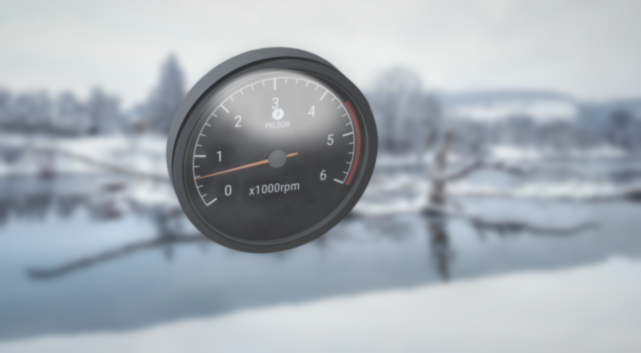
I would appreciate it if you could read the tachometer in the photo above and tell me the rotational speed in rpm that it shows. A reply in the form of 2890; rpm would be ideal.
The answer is 600; rpm
